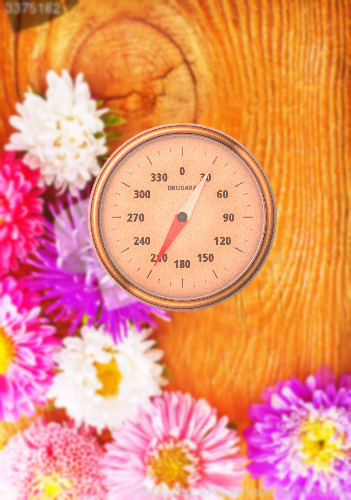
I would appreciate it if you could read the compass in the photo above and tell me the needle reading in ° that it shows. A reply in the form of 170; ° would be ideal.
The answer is 210; °
